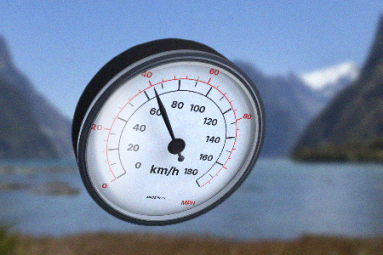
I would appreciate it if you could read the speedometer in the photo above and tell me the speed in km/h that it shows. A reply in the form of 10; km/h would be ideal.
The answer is 65; km/h
